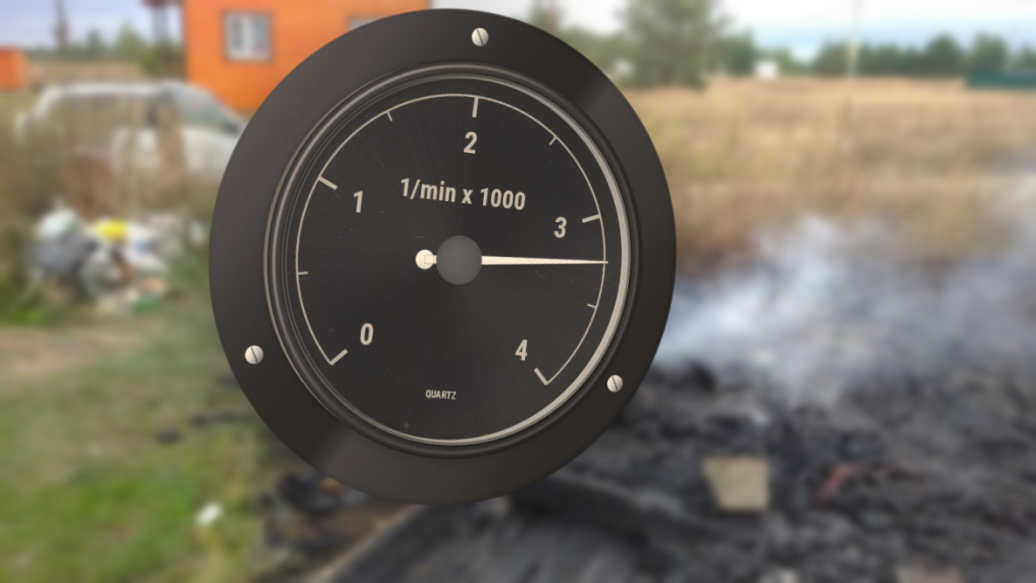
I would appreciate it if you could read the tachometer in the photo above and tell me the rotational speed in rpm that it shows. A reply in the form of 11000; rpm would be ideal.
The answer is 3250; rpm
